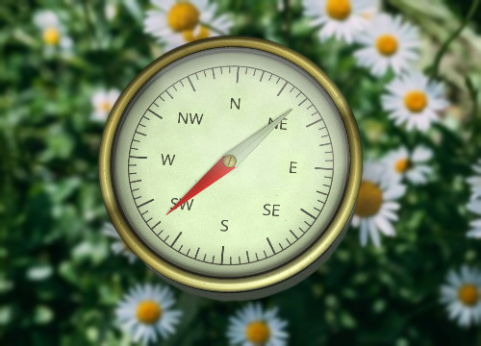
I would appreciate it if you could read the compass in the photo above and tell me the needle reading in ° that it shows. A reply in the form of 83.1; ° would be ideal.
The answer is 225; °
